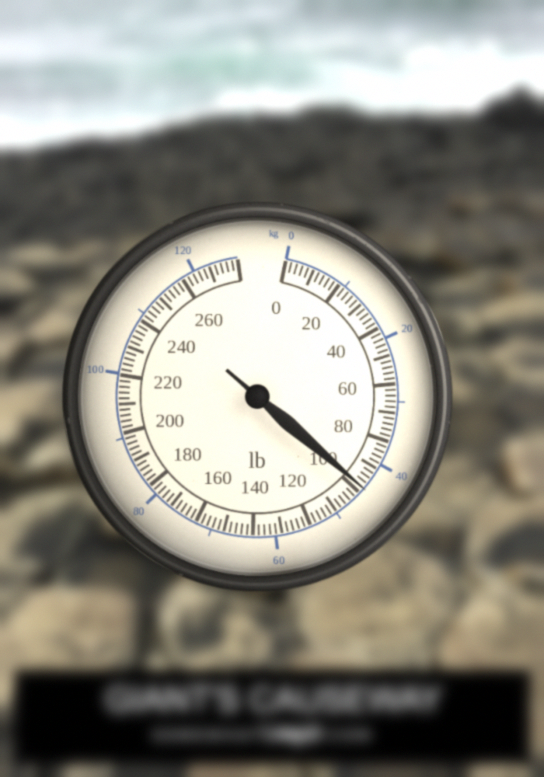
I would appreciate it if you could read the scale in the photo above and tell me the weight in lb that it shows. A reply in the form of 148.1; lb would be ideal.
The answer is 98; lb
